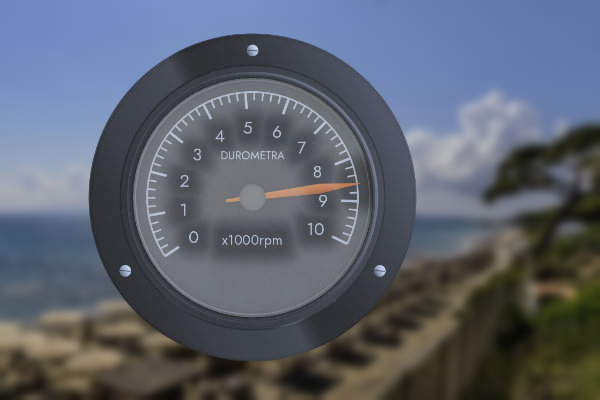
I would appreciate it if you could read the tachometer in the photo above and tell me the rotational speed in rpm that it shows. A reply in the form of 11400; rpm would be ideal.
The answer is 8600; rpm
